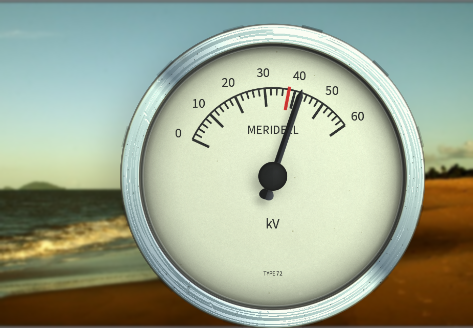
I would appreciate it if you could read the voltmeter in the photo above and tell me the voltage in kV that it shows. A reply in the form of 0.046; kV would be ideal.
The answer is 42; kV
